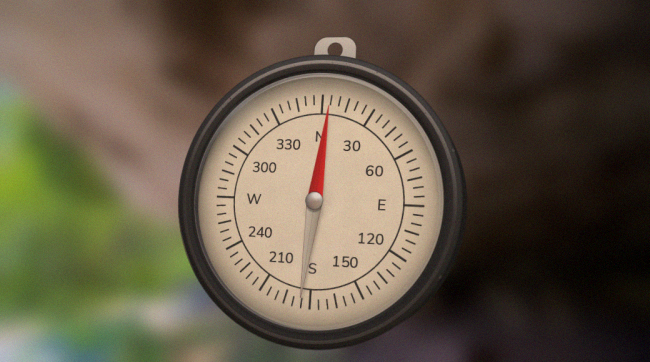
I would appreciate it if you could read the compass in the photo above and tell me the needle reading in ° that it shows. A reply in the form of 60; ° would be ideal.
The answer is 5; °
